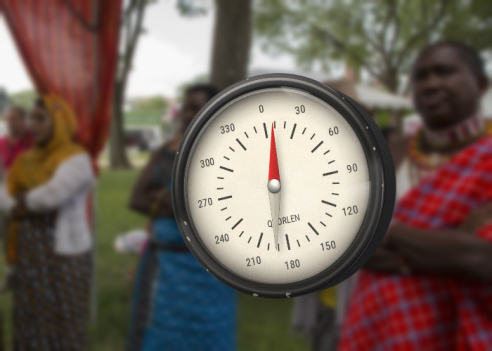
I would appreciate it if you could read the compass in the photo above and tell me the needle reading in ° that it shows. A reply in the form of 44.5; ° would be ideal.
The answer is 10; °
